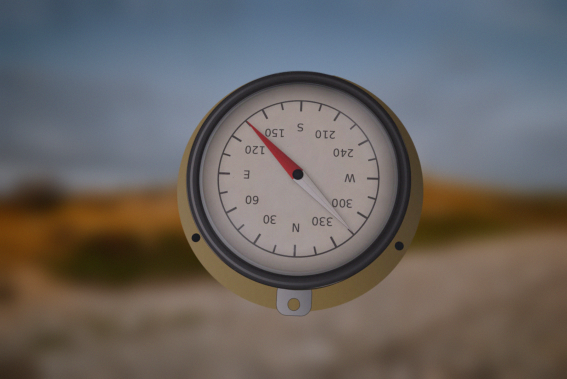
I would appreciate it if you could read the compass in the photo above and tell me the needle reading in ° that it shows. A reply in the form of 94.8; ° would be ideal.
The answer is 135; °
